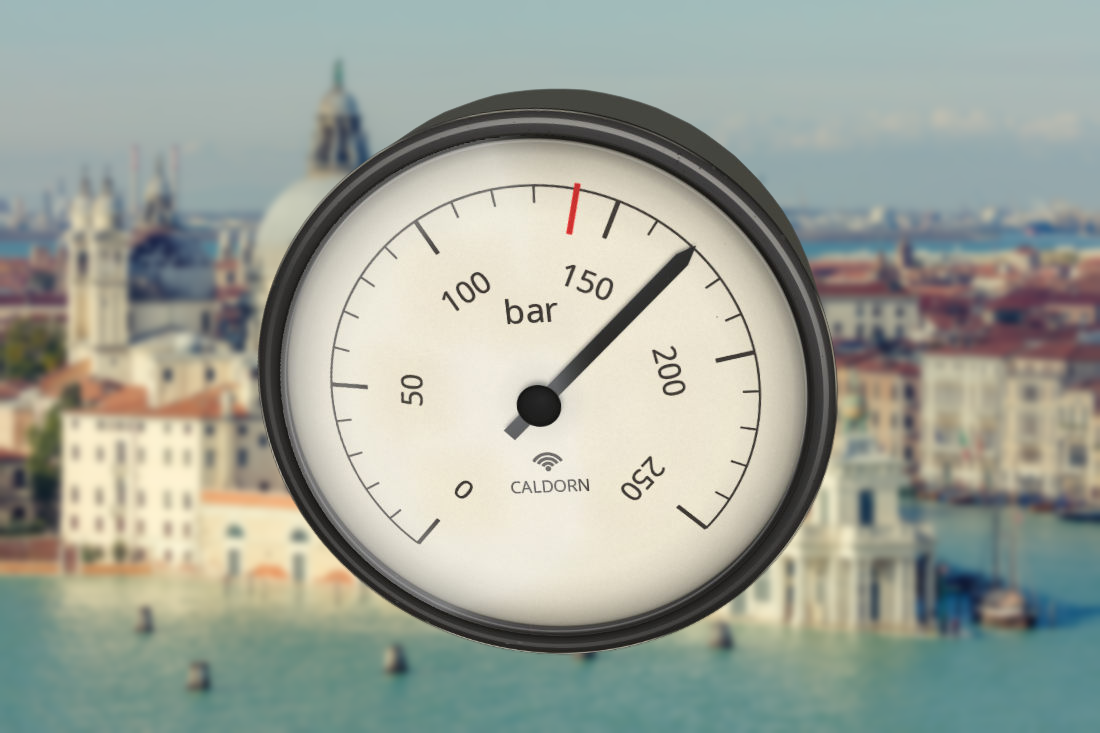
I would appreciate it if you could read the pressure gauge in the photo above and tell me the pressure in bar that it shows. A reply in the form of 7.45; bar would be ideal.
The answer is 170; bar
